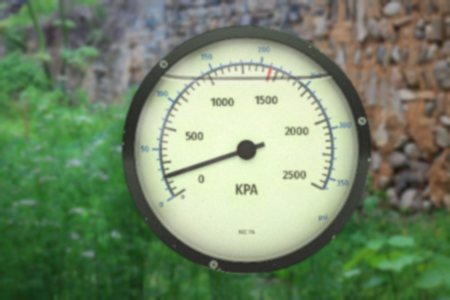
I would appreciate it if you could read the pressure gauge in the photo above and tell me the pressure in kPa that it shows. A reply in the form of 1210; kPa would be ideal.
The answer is 150; kPa
